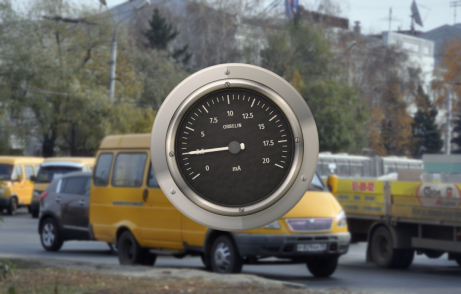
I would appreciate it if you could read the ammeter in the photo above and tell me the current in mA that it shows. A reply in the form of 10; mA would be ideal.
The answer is 2.5; mA
